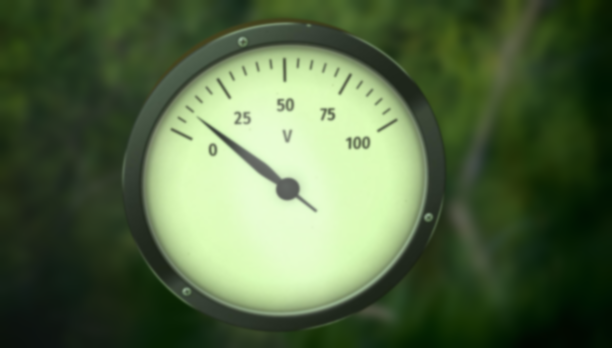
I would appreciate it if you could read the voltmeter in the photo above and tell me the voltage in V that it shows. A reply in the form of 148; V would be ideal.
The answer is 10; V
